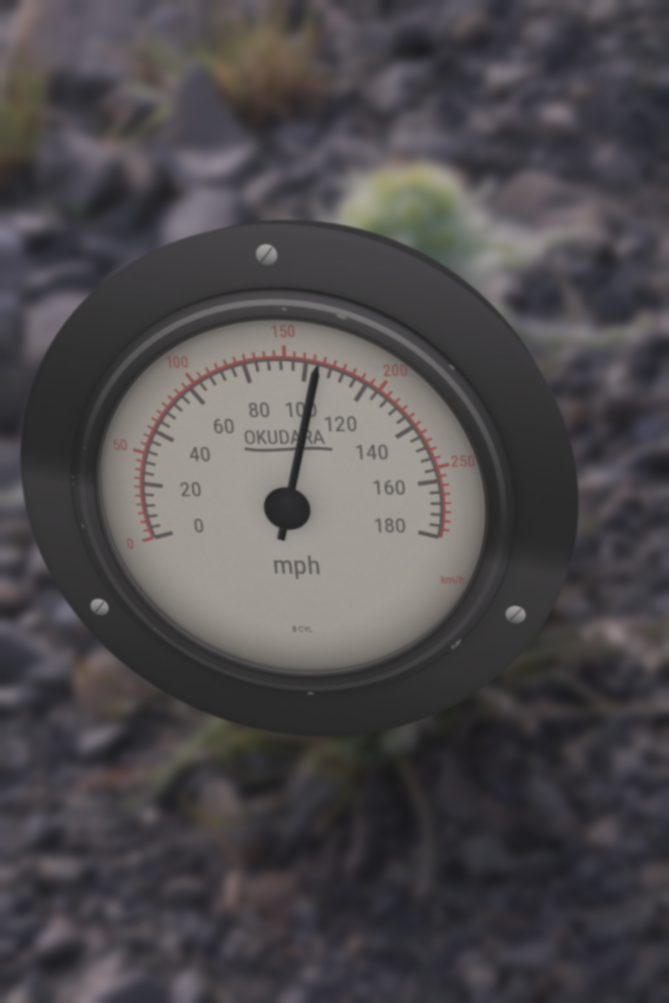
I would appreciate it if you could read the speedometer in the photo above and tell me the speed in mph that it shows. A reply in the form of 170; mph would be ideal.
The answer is 104; mph
